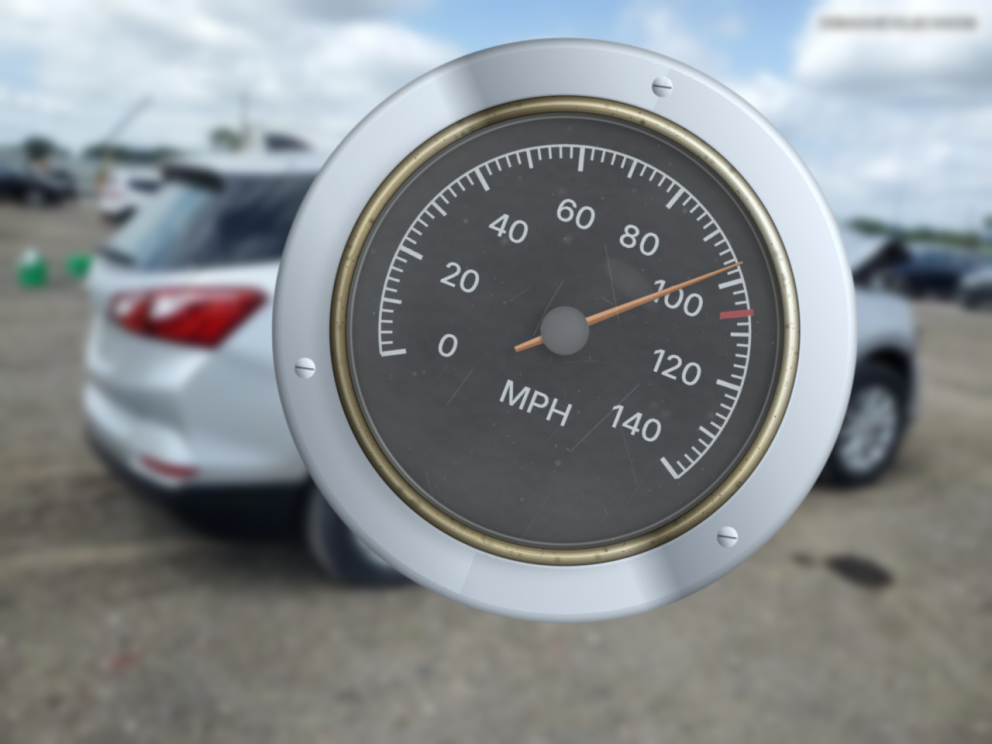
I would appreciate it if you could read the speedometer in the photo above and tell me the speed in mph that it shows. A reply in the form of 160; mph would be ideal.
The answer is 97; mph
